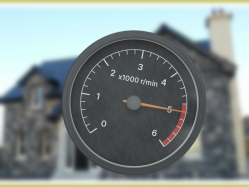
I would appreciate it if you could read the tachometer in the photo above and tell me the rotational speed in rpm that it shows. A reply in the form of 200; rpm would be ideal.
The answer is 5000; rpm
